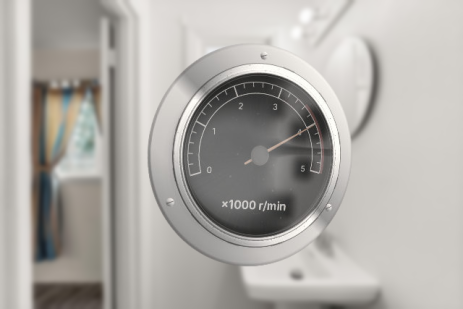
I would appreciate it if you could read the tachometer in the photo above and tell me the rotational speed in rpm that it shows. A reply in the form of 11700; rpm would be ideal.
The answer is 4000; rpm
